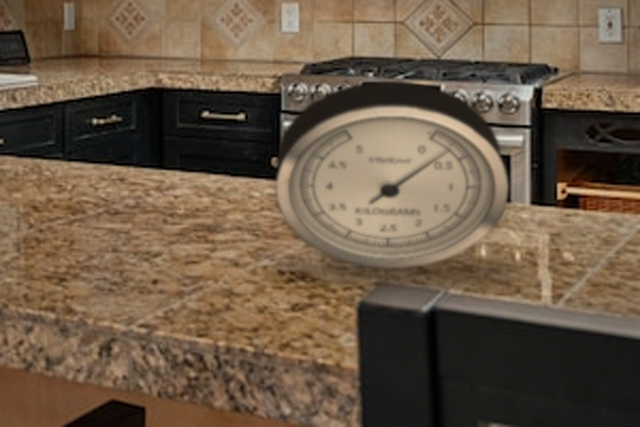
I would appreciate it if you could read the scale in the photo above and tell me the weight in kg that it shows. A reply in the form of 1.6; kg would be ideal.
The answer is 0.25; kg
